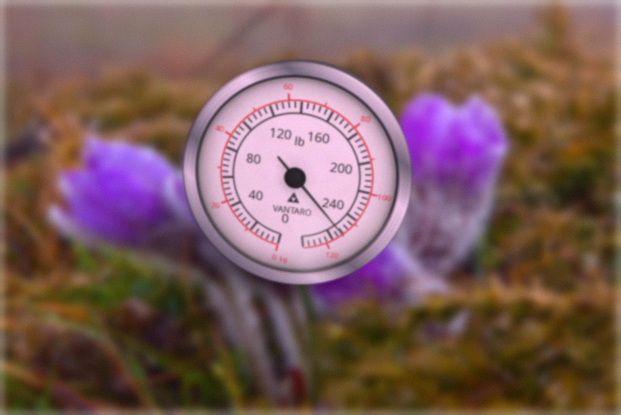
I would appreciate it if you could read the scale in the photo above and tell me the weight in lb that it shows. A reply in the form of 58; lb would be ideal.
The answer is 252; lb
